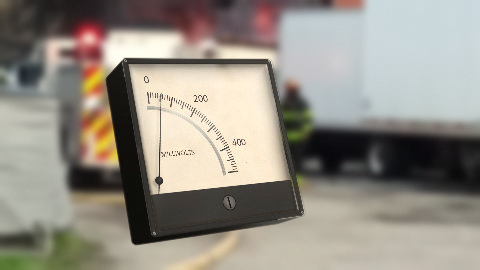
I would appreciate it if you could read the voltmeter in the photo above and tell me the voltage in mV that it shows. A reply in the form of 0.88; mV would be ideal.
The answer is 50; mV
